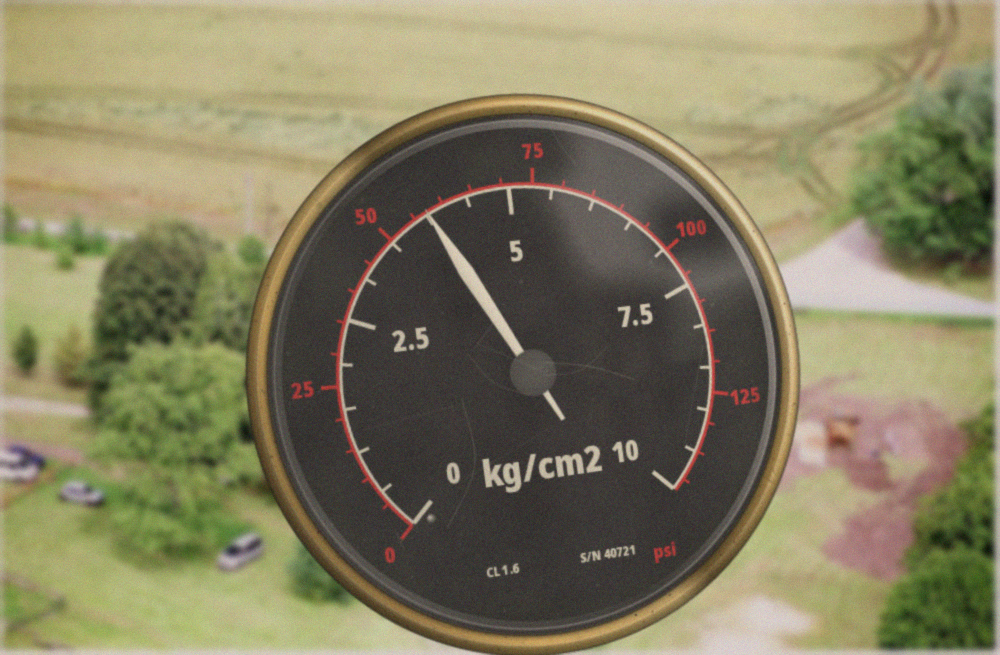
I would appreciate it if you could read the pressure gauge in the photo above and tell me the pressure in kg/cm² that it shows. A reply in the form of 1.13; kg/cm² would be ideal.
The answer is 4; kg/cm²
